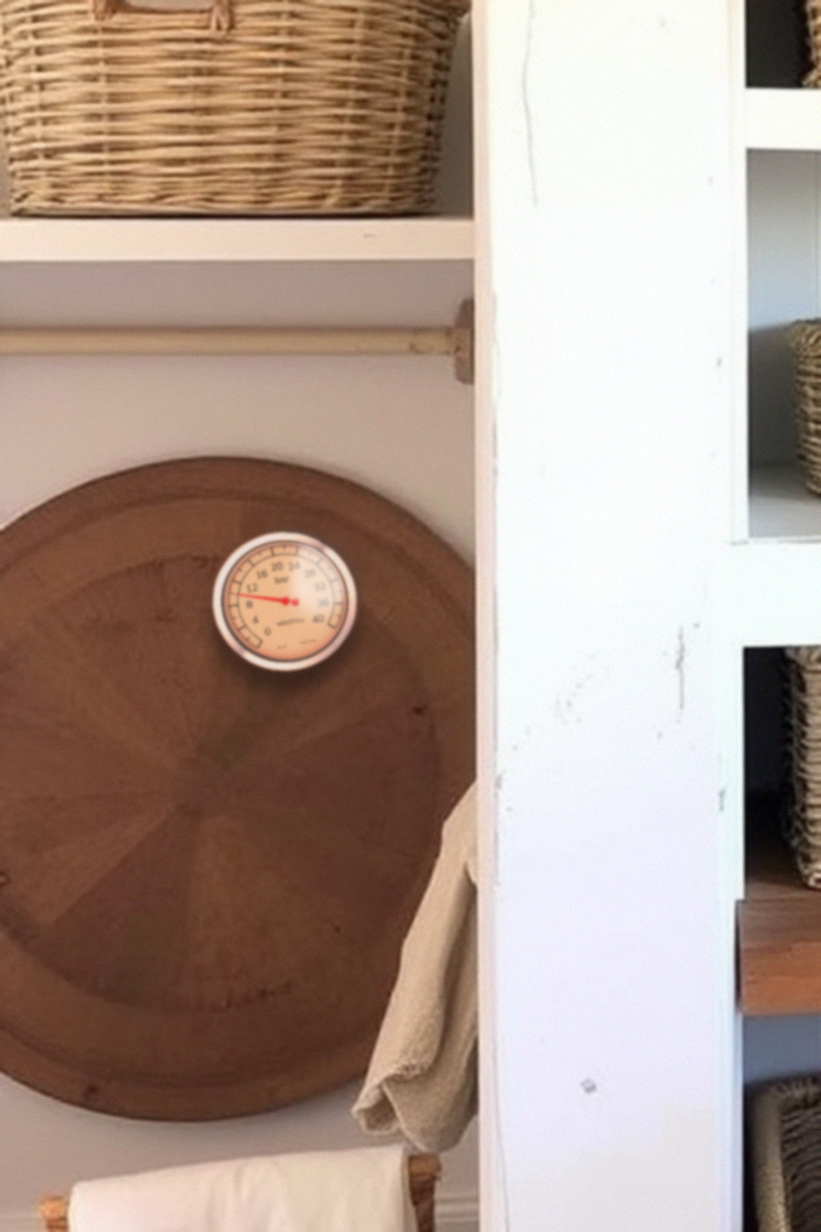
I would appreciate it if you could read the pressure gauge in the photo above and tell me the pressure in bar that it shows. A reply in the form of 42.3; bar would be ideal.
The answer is 10; bar
